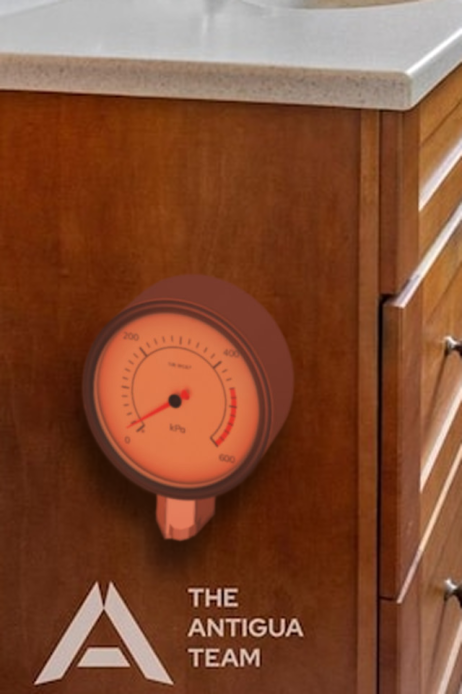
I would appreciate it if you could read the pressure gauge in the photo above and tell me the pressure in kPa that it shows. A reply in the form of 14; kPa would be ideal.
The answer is 20; kPa
